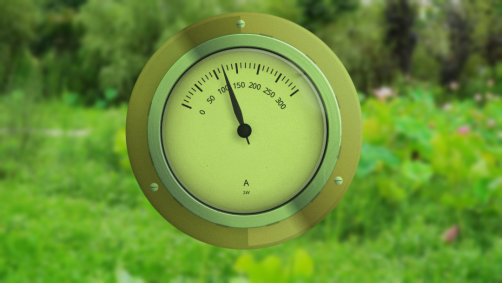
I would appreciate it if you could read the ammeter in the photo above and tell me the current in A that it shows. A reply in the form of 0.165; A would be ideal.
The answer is 120; A
